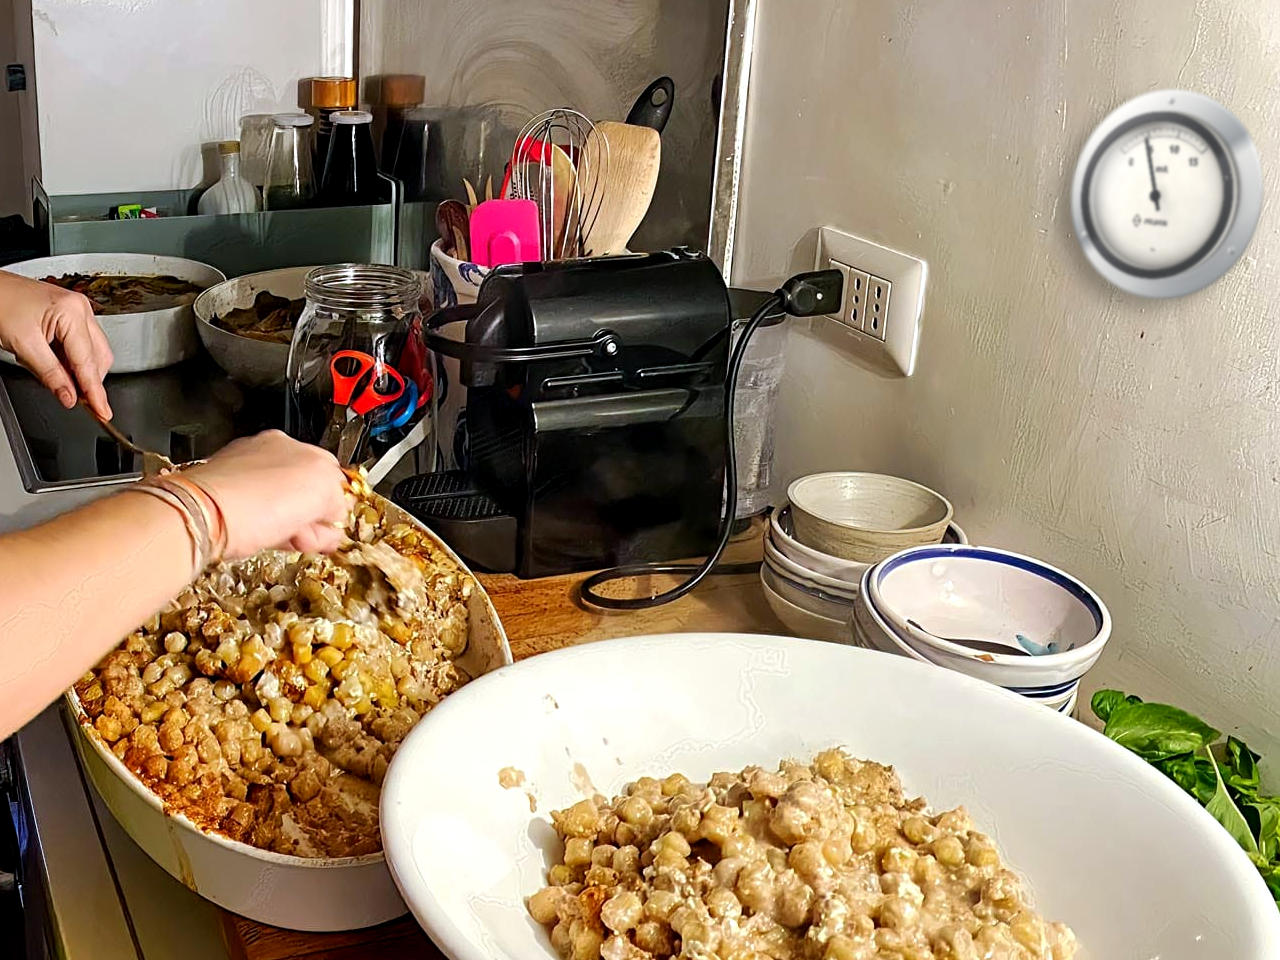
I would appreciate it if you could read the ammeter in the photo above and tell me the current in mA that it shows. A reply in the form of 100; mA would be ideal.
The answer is 5; mA
